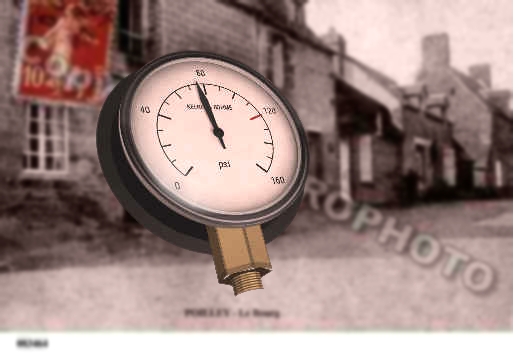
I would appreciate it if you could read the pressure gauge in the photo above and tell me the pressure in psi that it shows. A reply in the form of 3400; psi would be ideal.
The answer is 75; psi
